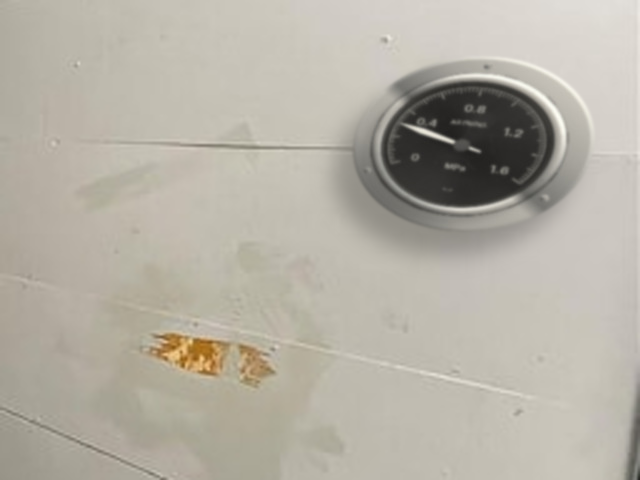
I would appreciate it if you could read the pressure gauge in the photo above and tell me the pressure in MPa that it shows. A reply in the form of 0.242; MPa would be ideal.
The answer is 0.3; MPa
